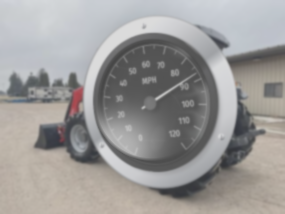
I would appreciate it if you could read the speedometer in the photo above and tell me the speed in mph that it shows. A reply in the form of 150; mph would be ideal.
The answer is 87.5; mph
